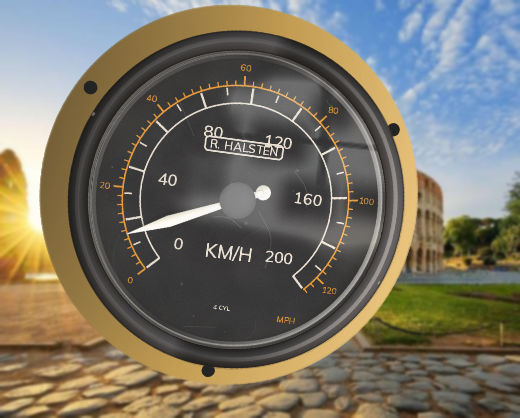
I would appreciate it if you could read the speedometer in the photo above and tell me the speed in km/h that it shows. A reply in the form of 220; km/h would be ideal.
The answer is 15; km/h
